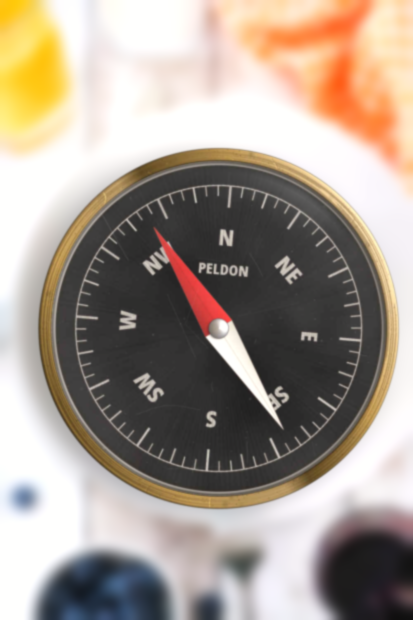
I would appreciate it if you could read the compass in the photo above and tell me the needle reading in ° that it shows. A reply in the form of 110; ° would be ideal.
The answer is 322.5; °
